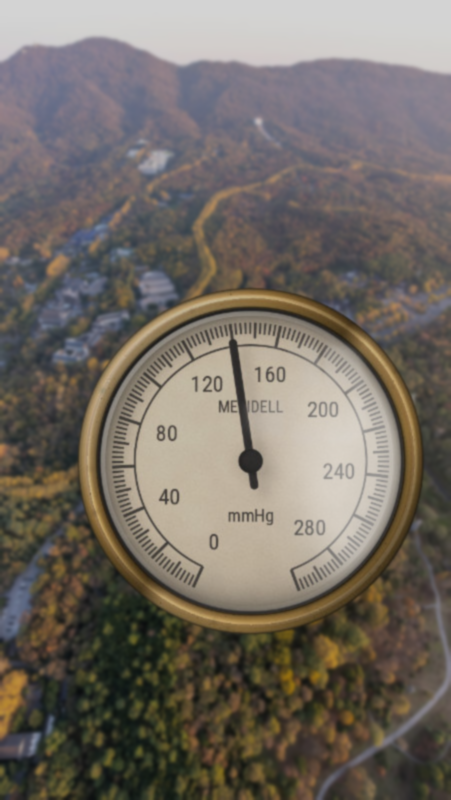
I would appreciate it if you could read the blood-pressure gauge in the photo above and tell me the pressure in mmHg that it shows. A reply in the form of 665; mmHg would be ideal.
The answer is 140; mmHg
